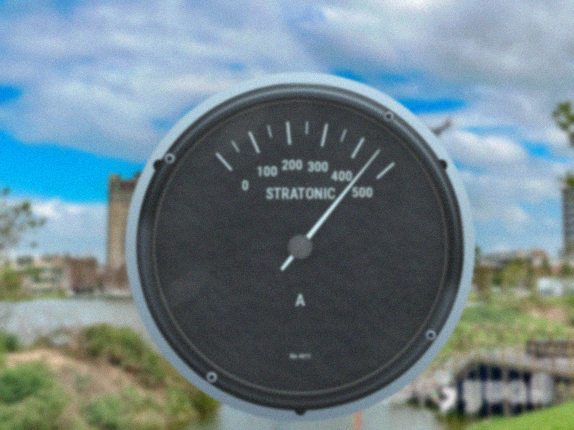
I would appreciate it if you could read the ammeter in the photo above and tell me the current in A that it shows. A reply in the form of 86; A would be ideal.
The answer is 450; A
